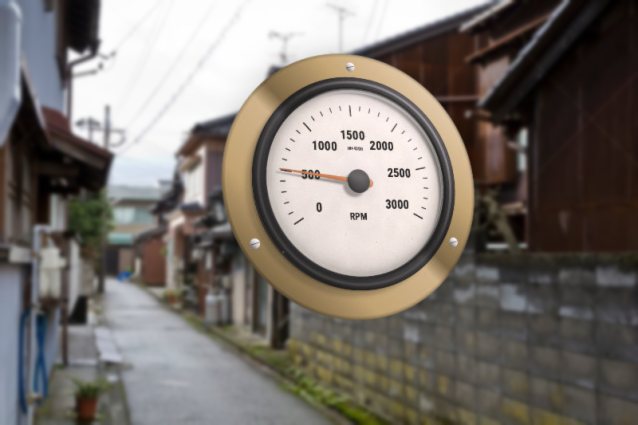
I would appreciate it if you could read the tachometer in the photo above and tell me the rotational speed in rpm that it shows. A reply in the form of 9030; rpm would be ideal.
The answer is 500; rpm
